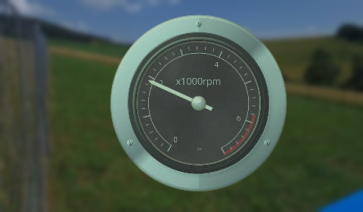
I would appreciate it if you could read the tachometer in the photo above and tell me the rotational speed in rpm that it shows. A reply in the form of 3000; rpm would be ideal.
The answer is 1900; rpm
